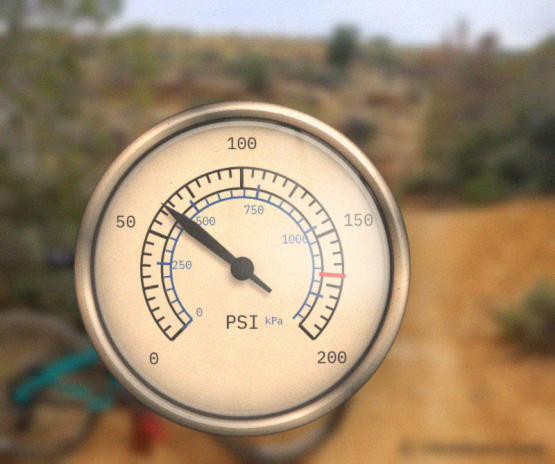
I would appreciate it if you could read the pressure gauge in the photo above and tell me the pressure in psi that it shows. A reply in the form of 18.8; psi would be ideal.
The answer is 62.5; psi
